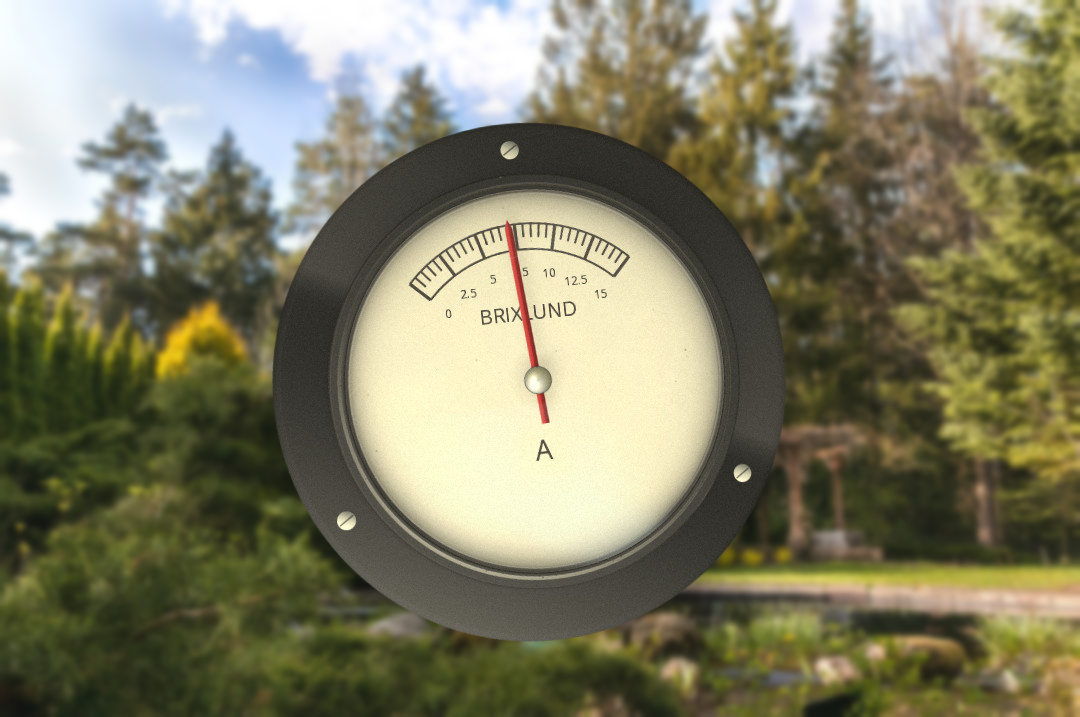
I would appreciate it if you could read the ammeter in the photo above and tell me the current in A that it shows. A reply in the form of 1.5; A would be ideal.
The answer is 7; A
